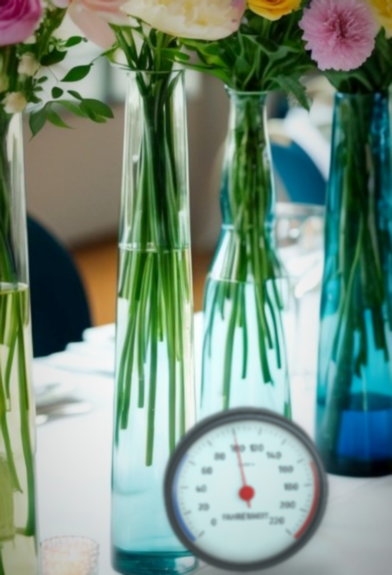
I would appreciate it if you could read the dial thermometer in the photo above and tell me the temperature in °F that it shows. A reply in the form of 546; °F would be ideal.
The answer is 100; °F
